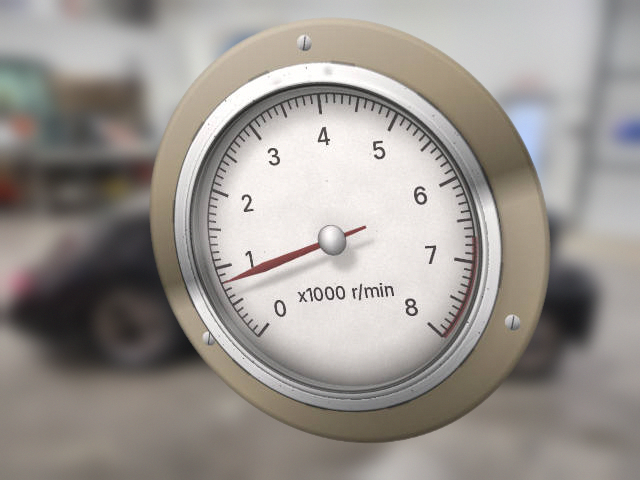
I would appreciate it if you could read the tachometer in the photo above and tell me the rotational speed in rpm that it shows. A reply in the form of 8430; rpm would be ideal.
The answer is 800; rpm
